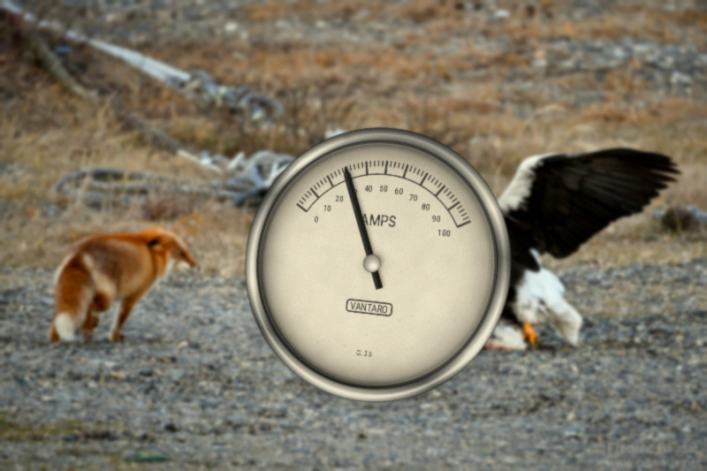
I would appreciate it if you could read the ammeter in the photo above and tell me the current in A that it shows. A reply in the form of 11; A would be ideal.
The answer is 30; A
